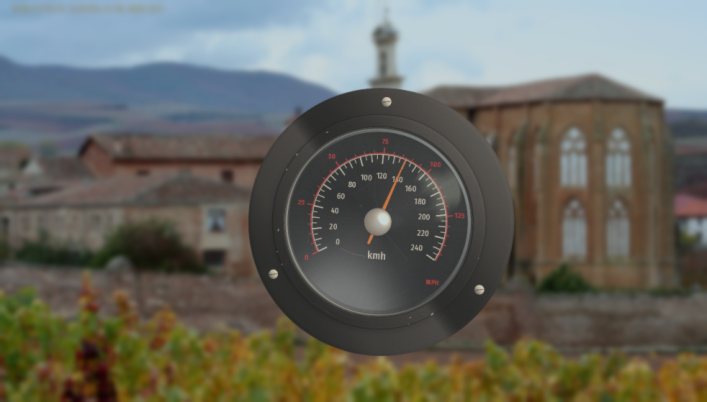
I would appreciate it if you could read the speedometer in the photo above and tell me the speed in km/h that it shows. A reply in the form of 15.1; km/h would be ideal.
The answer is 140; km/h
